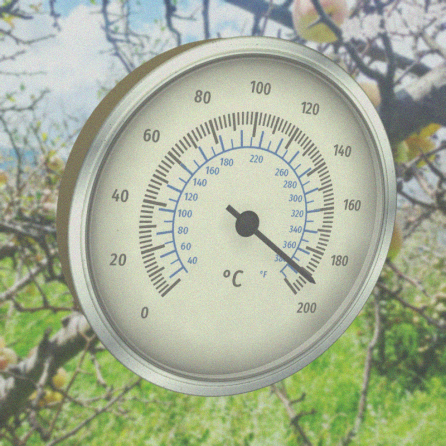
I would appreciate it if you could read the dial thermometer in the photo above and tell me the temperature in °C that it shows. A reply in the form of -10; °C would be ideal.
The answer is 192; °C
